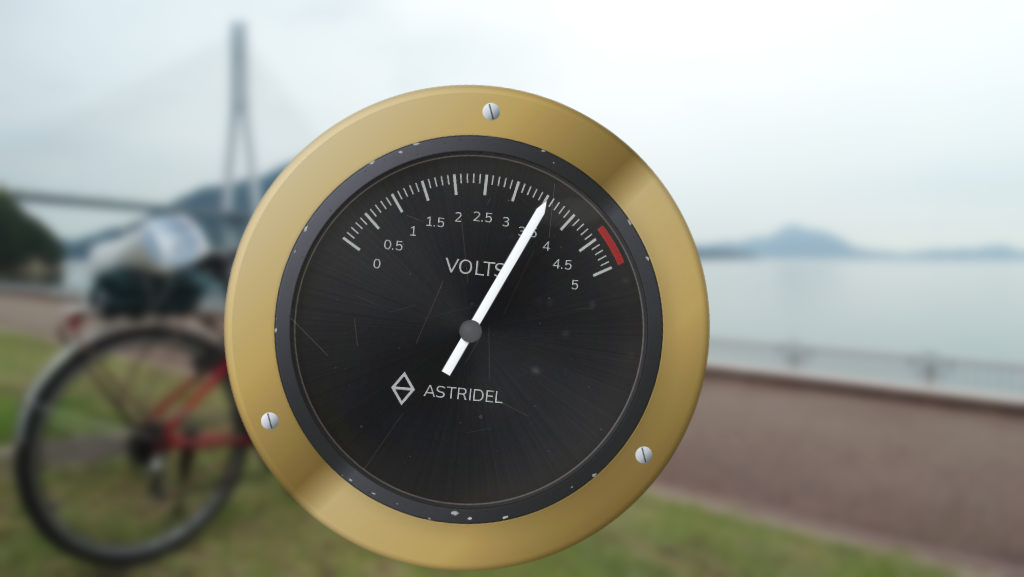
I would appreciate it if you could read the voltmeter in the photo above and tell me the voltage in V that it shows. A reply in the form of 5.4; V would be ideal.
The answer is 3.5; V
